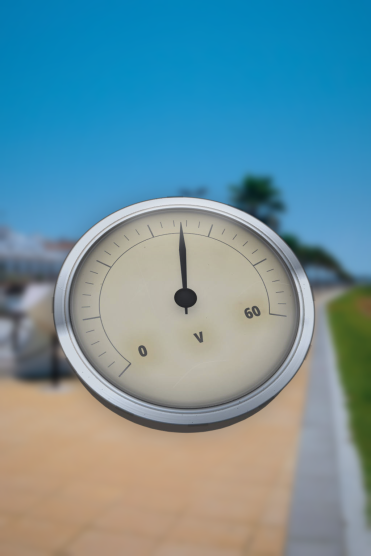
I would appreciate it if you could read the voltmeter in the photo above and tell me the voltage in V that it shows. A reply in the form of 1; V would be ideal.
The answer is 35; V
